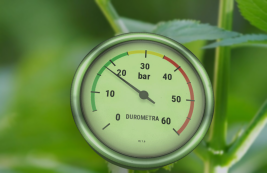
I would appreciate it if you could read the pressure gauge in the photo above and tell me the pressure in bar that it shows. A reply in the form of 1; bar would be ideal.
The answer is 17.5; bar
